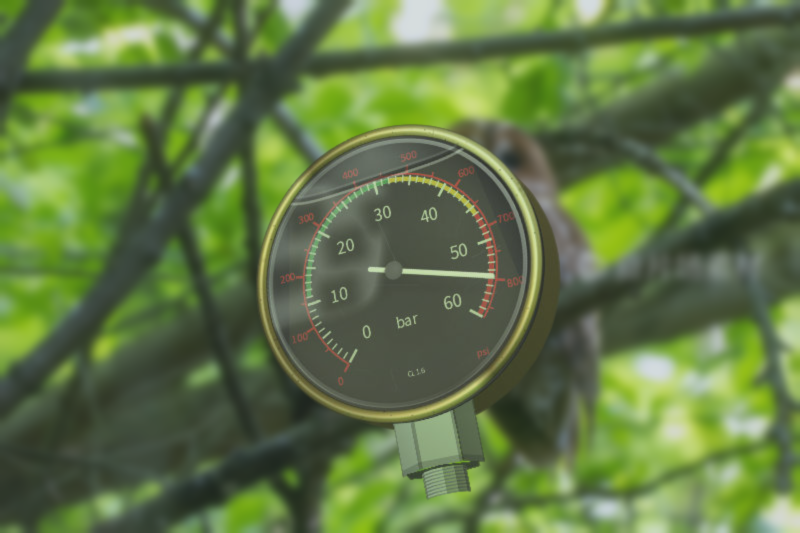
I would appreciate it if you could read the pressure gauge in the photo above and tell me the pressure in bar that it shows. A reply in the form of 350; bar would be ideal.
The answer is 55; bar
